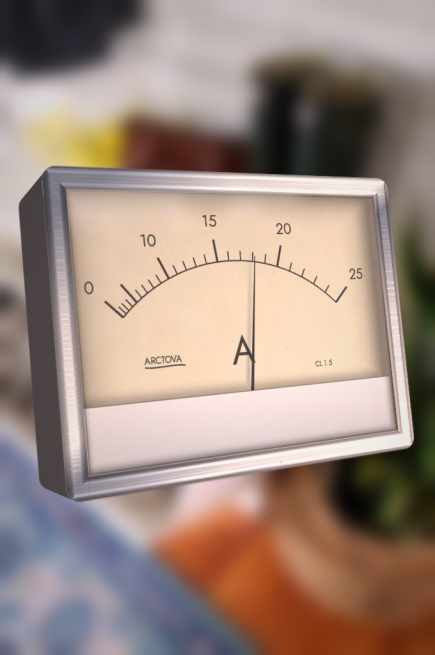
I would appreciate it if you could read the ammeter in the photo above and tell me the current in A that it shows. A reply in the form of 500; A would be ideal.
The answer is 18; A
